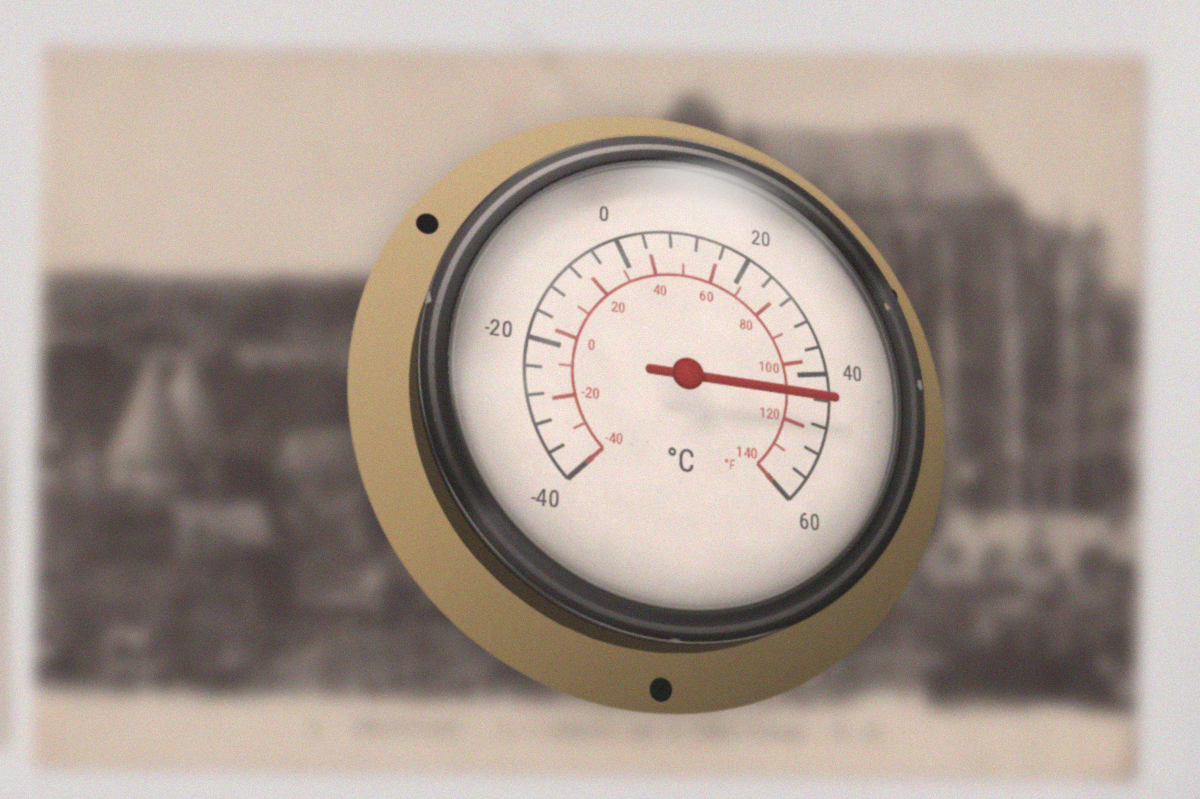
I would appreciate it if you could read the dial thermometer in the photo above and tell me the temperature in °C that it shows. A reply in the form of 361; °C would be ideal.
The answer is 44; °C
